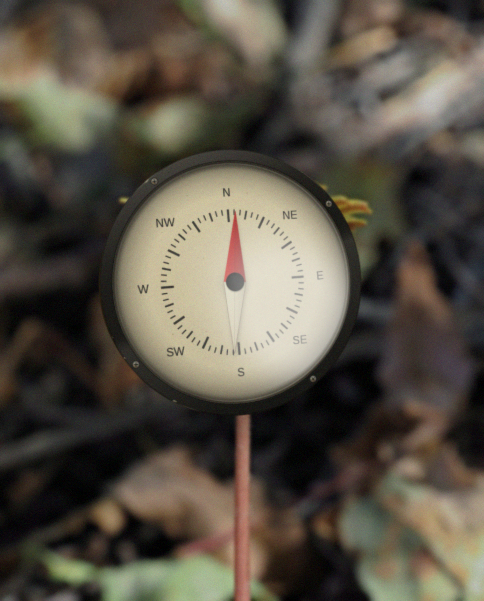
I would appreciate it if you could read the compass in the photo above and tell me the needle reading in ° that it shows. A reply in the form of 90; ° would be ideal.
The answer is 5; °
